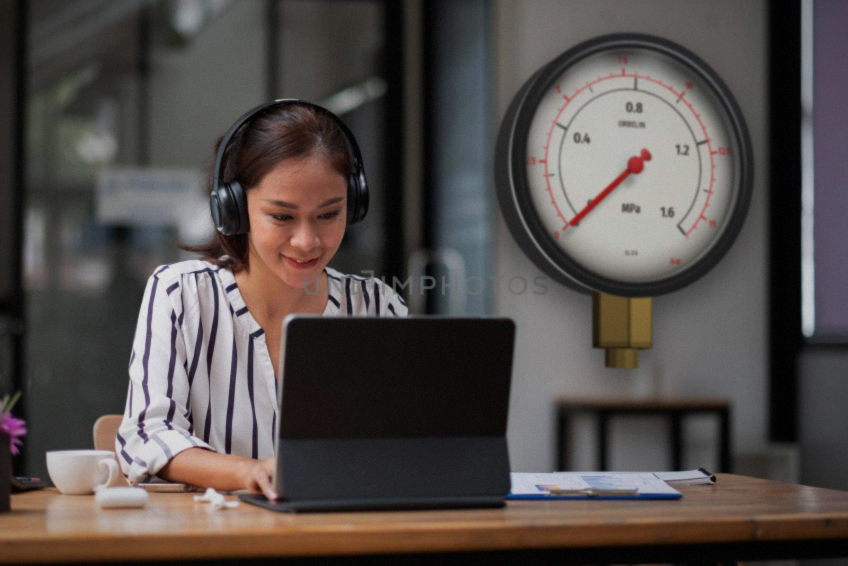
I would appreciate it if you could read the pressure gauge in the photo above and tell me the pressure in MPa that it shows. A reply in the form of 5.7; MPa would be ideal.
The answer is 0; MPa
